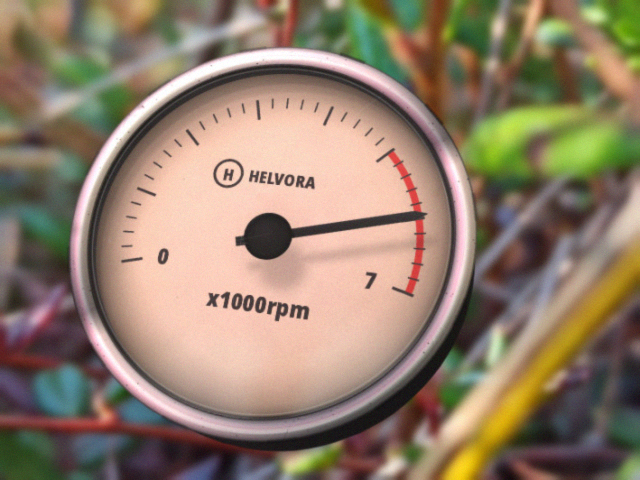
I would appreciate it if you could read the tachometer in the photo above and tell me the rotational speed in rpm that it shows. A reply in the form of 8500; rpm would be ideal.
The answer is 6000; rpm
